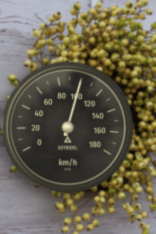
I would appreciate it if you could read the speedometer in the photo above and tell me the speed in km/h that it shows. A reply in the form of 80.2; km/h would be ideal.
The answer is 100; km/h
